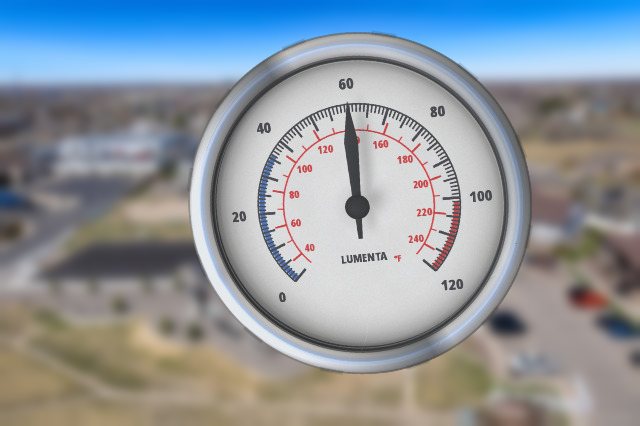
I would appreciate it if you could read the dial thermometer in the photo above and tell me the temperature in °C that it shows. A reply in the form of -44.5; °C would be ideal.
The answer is 60; °C
